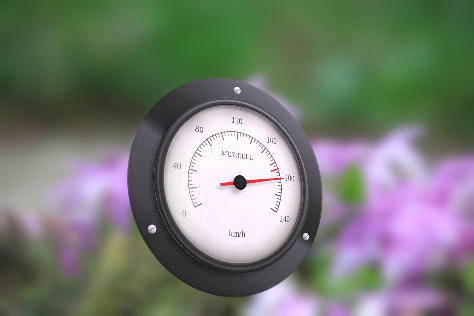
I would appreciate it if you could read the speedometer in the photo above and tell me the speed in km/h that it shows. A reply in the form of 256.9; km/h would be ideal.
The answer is 200; km/h
